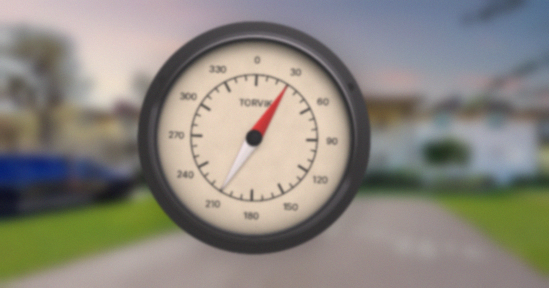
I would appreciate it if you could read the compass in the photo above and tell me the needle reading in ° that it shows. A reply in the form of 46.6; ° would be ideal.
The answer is 30; °
